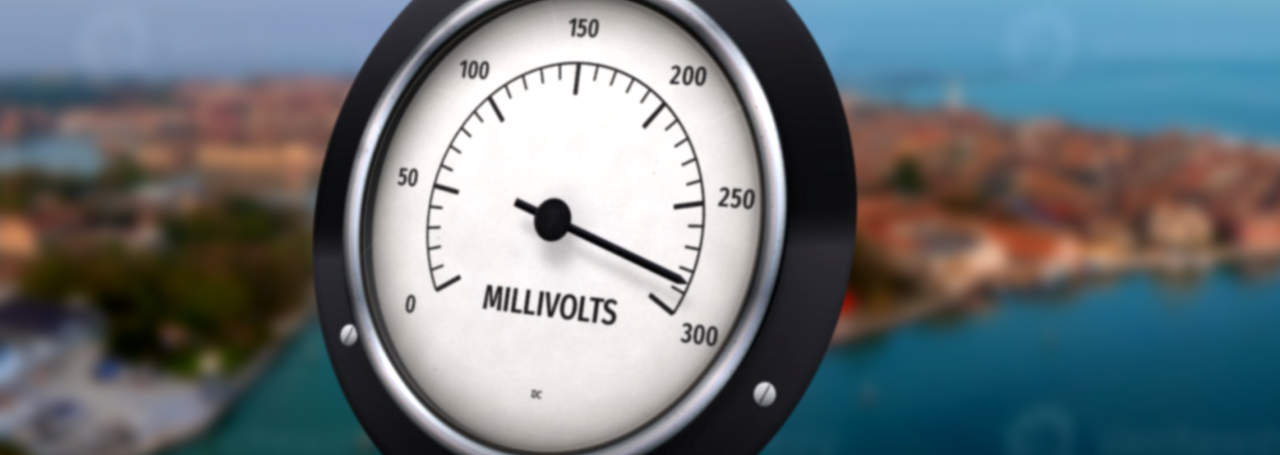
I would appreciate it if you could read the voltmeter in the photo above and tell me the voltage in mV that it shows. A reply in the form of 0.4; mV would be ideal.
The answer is 285; mV
